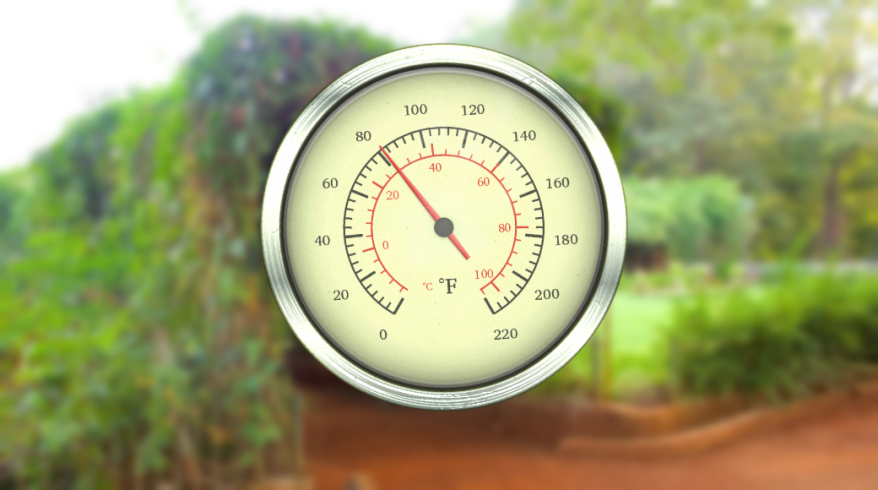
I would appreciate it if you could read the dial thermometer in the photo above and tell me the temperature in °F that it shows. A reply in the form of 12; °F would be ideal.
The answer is 82; °F
